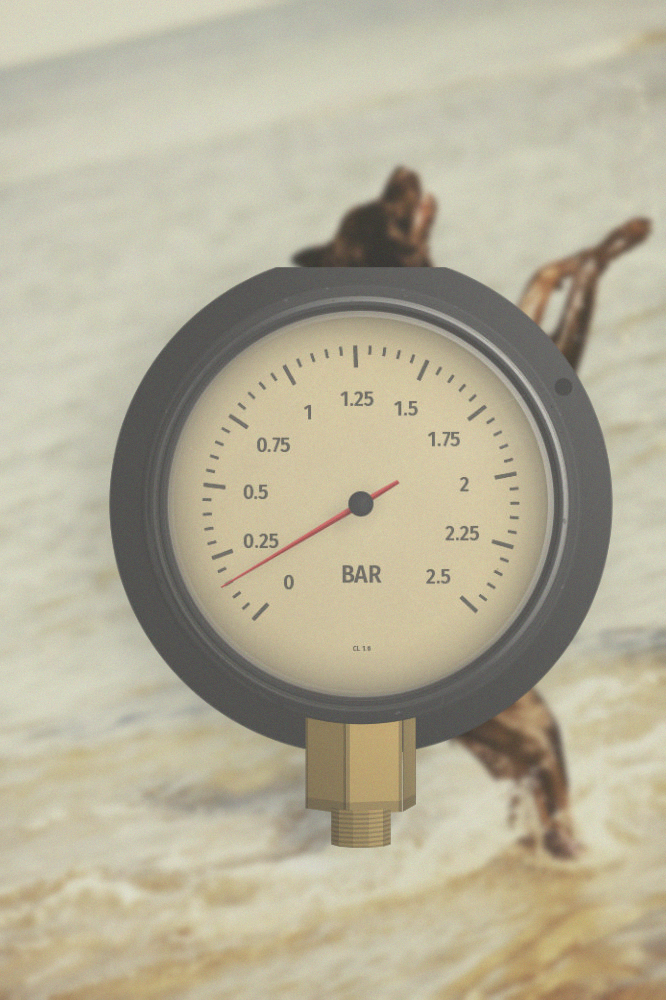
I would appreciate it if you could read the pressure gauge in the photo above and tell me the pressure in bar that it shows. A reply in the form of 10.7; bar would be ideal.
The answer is 0.15; bar
